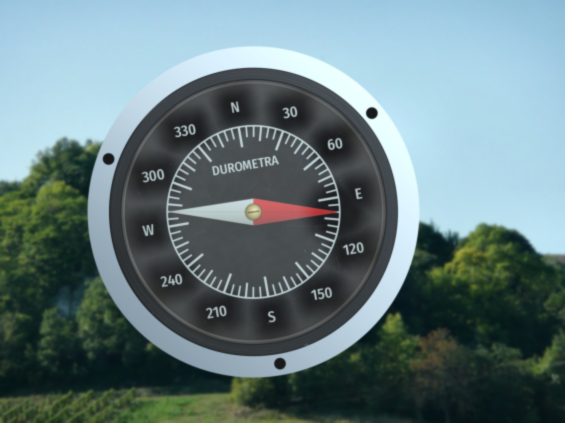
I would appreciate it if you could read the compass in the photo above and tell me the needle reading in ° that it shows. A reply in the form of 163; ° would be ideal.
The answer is 100; °
